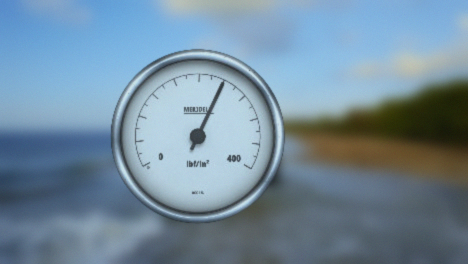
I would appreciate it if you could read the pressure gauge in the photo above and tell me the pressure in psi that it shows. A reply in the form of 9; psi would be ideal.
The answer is 240; psi
